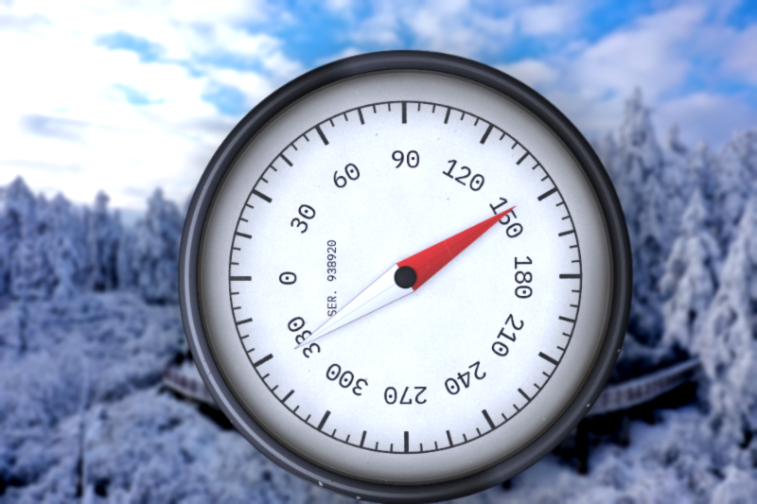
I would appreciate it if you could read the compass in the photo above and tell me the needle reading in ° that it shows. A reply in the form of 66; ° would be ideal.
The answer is 147.5; °
